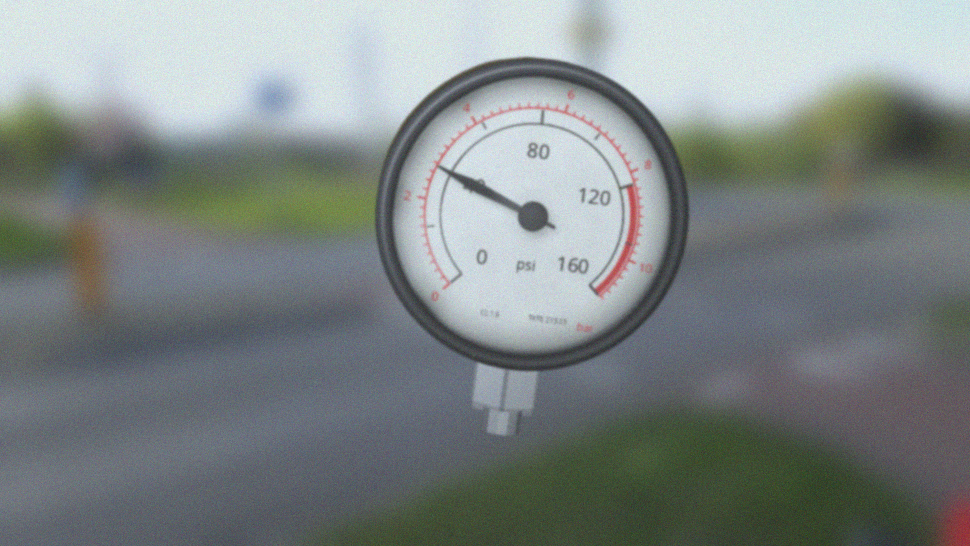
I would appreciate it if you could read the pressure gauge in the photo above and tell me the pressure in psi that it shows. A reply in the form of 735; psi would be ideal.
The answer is 40; psi
